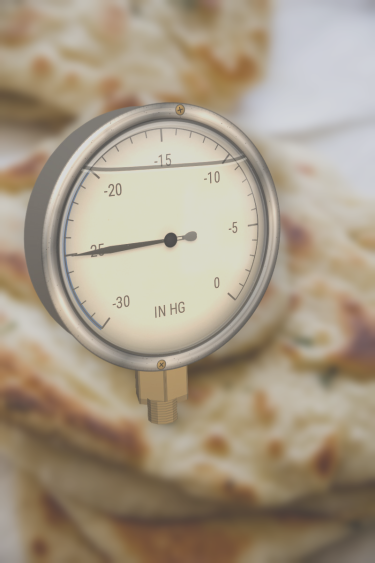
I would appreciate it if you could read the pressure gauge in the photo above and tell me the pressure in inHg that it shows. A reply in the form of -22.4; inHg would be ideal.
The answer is -25; inHg
